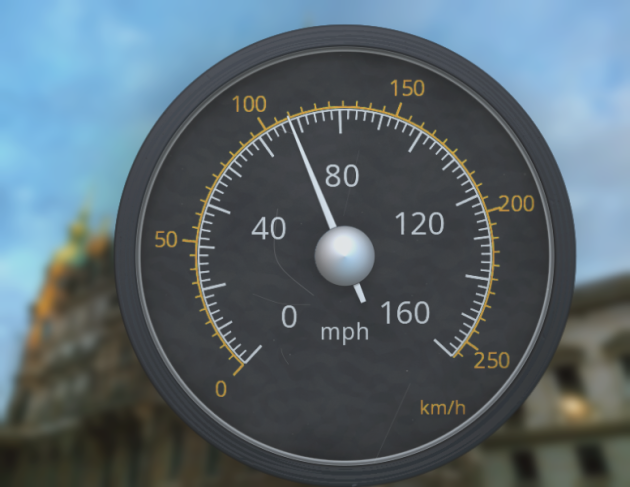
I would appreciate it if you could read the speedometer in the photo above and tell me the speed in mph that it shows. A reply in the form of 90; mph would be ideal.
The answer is 68; mph
